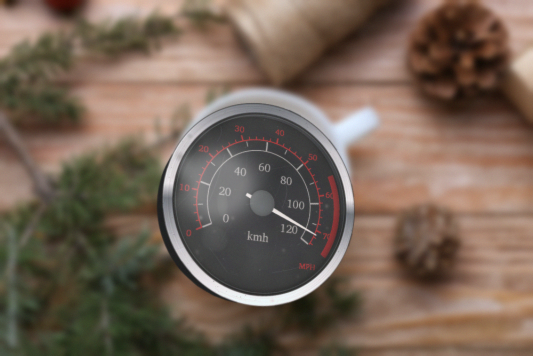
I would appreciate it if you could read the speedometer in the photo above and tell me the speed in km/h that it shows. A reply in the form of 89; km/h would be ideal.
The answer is 115; km/h
